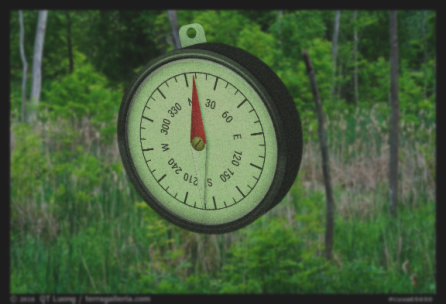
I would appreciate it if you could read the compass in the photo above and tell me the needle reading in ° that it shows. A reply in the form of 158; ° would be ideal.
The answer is 10; °
